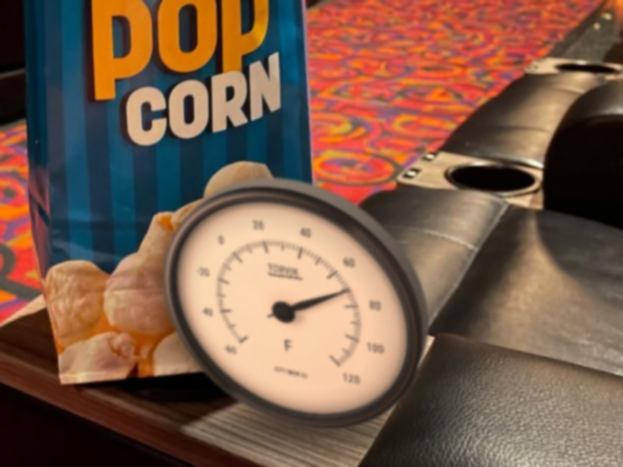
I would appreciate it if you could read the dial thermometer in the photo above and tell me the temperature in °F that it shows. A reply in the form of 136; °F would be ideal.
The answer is 70; °F
